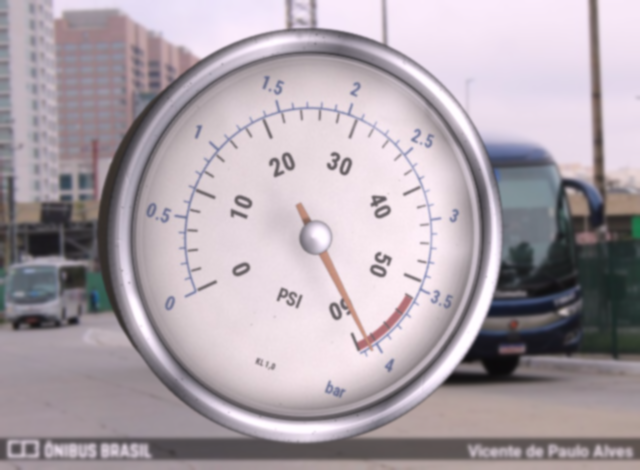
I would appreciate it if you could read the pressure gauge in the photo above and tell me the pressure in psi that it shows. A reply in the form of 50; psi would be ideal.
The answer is 59; psi
